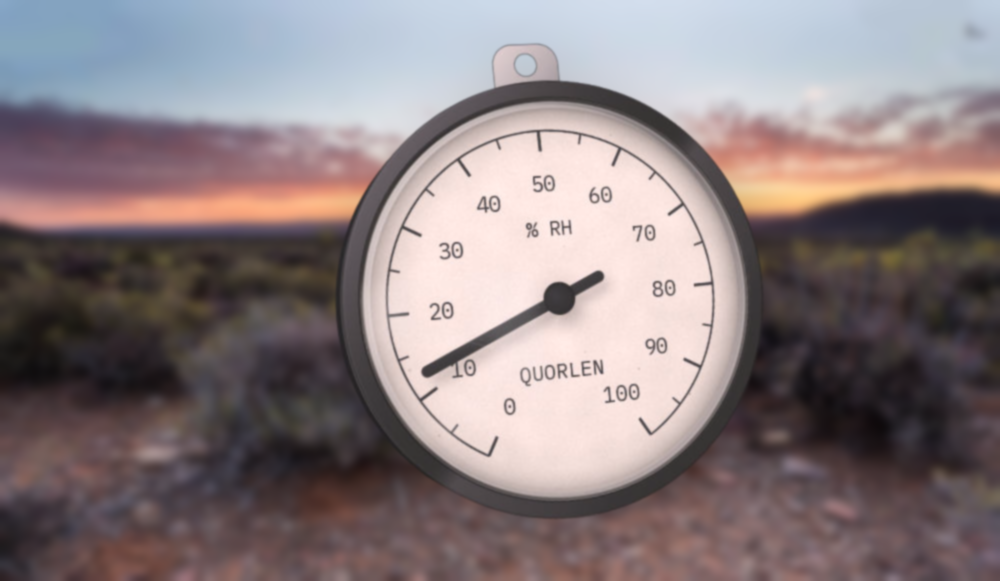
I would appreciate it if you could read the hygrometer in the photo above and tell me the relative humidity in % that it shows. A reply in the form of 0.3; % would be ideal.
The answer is 12.5; %
